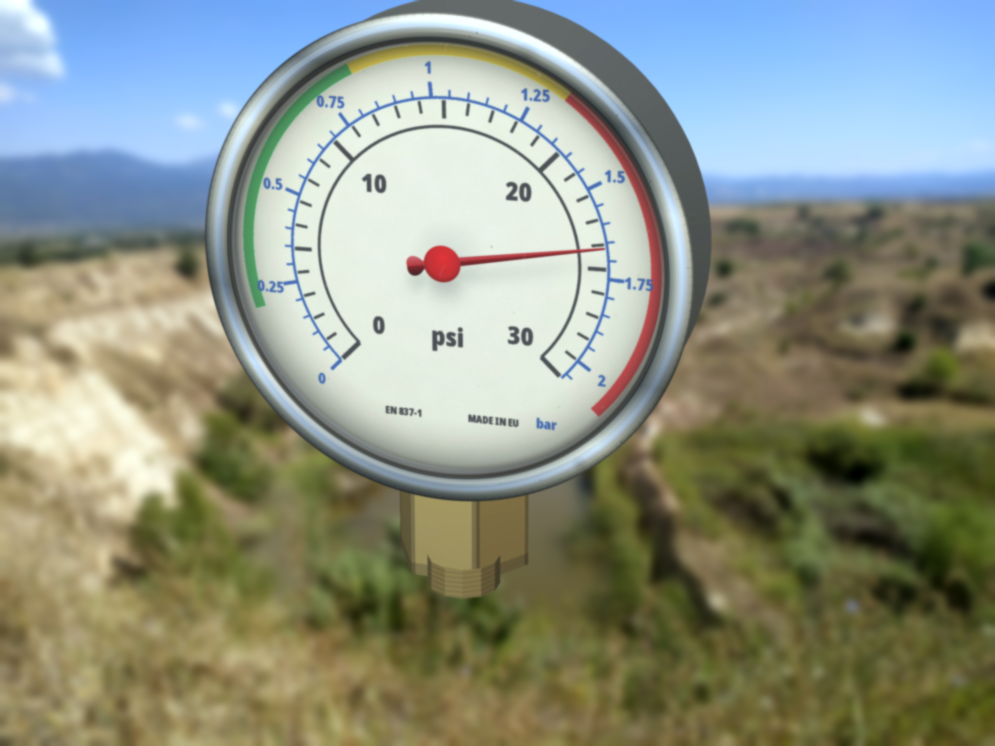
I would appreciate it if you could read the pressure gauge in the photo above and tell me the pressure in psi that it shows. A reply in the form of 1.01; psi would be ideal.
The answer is 24; psi
